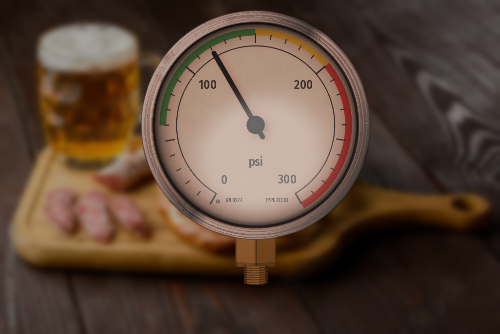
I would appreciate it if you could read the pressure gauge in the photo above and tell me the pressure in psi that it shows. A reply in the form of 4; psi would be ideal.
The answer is 120; psi
